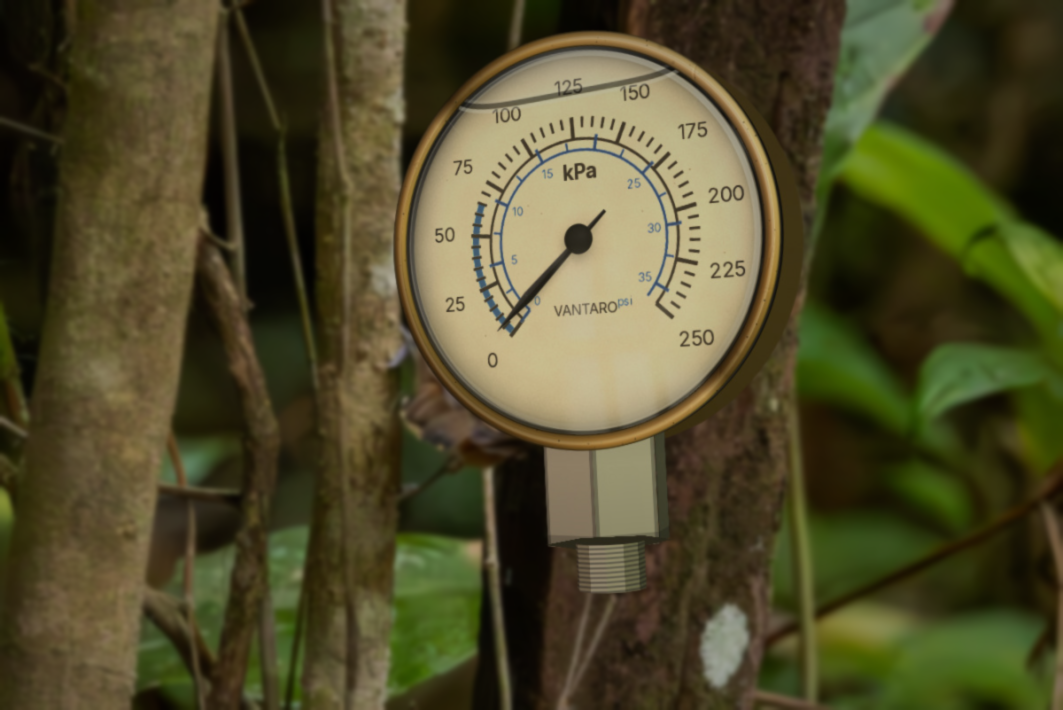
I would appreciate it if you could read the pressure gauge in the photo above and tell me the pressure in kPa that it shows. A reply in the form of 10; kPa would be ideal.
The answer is 5; kPa
